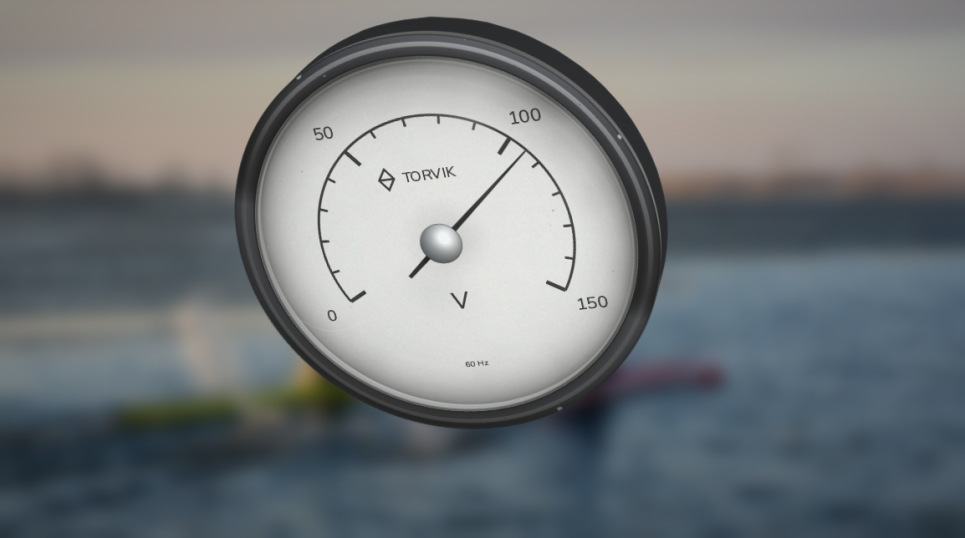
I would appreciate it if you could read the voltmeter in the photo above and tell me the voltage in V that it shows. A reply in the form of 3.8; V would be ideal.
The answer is 105; V
